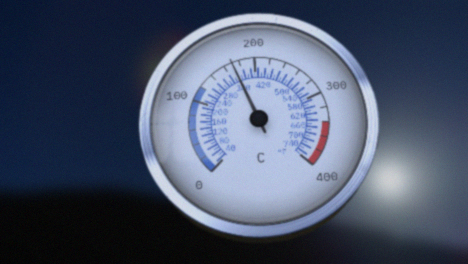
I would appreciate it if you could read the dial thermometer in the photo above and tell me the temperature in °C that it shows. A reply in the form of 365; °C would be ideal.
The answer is 170; °C
